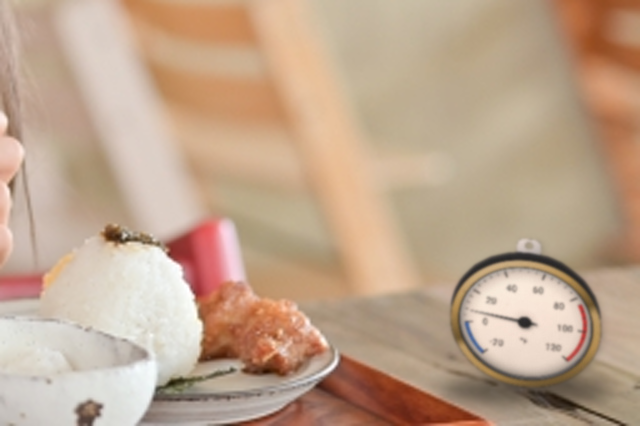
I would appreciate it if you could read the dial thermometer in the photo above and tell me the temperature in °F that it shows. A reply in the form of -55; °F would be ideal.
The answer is 8; °F
